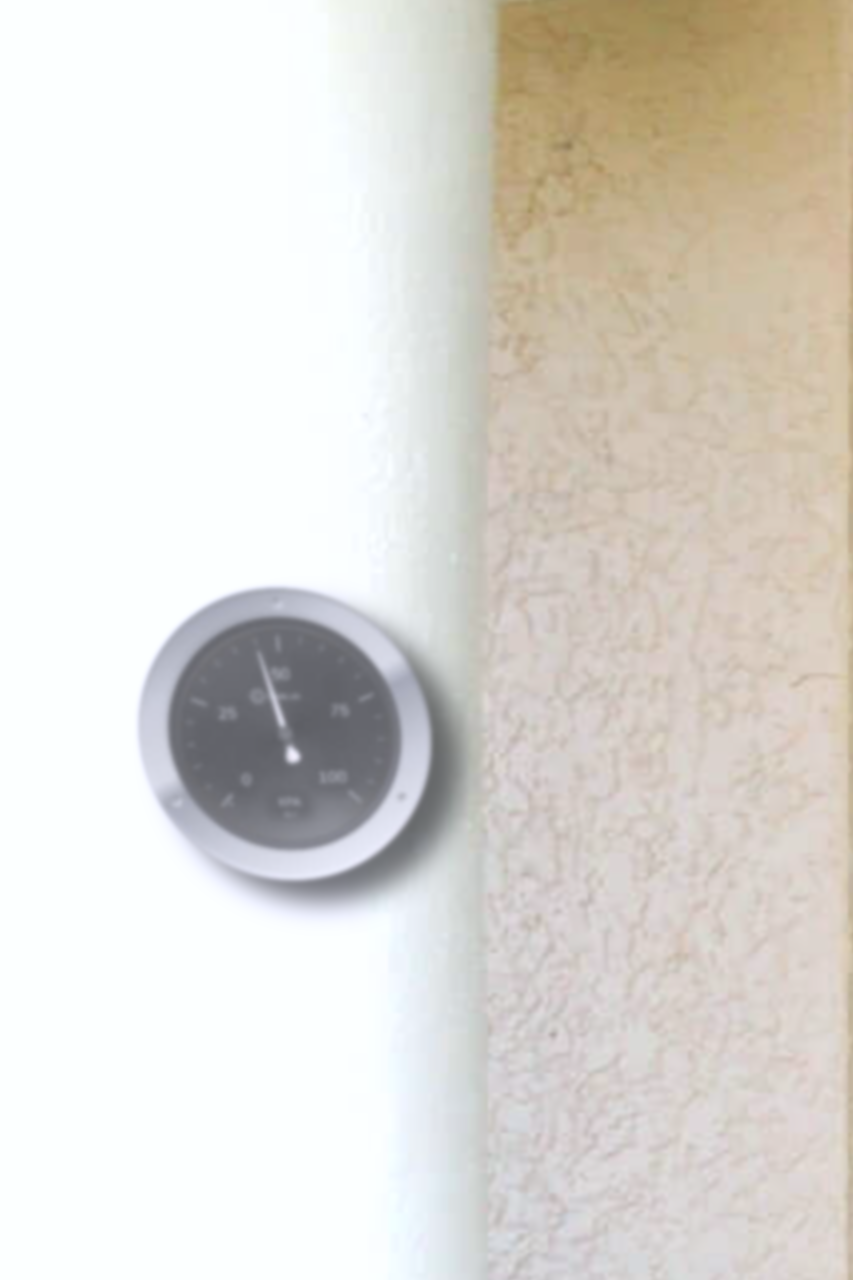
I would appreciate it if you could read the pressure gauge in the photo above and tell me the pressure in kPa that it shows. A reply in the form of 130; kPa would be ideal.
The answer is 45; kPa
